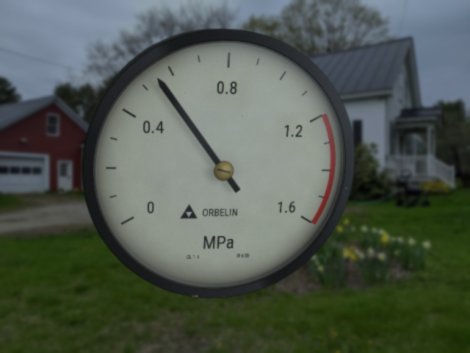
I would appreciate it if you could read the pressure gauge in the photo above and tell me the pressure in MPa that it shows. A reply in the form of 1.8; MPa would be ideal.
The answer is 0.55; MPa
